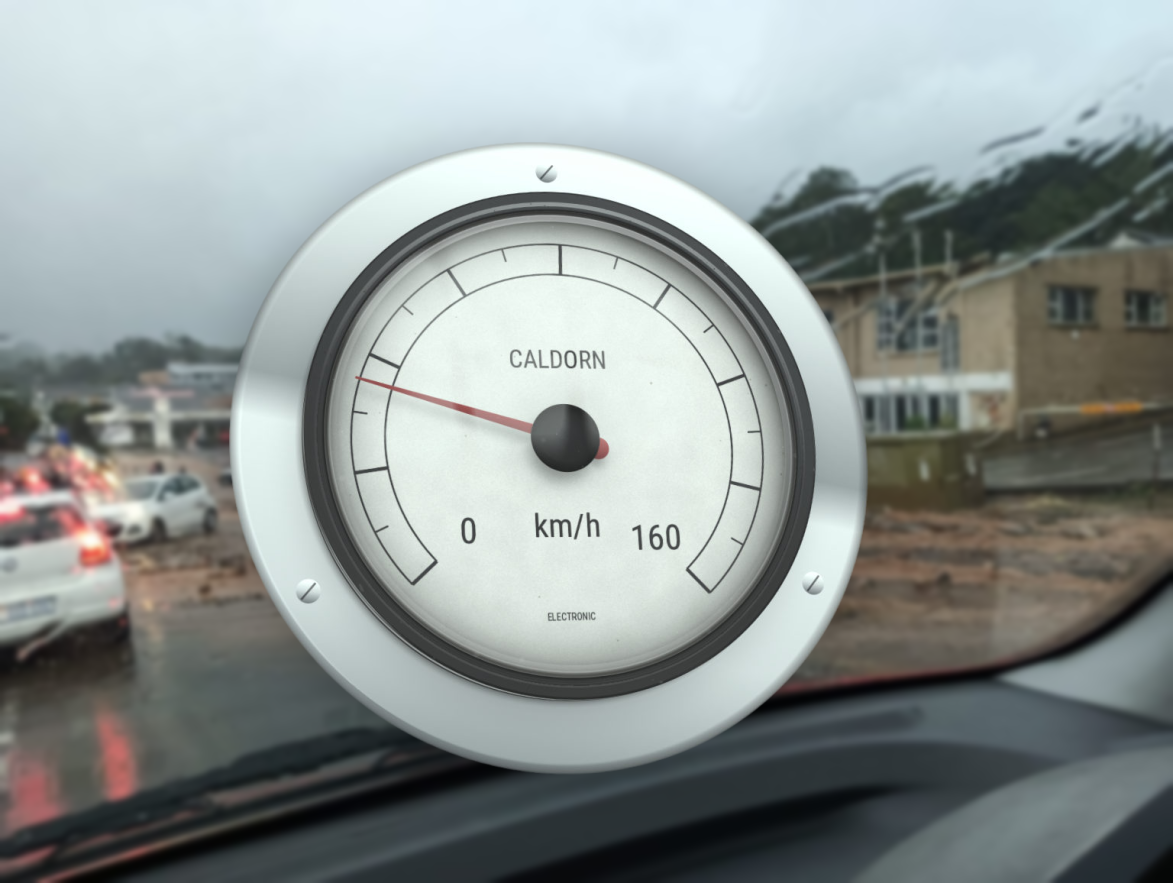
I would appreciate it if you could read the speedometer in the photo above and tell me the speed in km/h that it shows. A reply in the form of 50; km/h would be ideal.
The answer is 35; km/h
